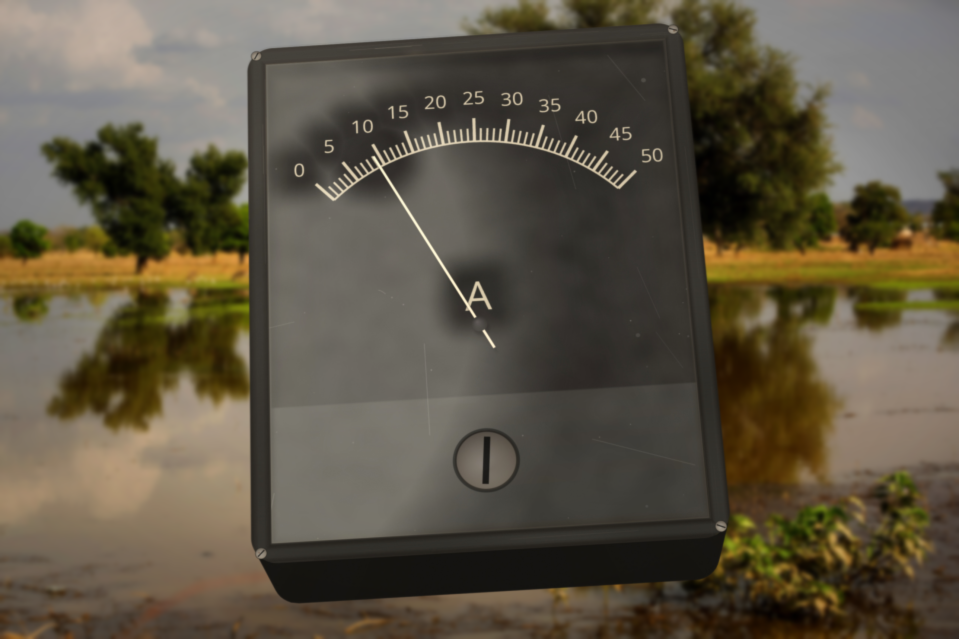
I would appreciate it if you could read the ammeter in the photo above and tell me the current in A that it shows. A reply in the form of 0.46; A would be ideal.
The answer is 9; A
